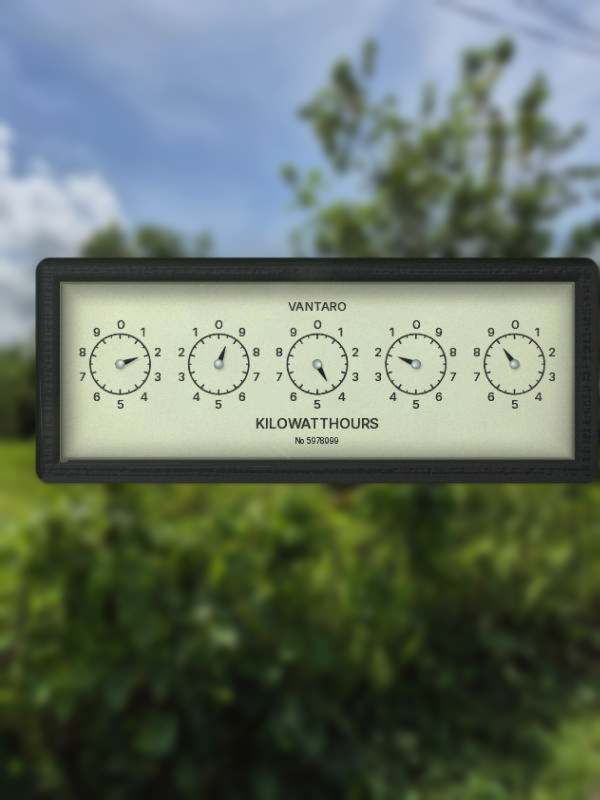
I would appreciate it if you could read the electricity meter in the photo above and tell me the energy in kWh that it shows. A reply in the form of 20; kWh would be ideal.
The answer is 19419; kWh
